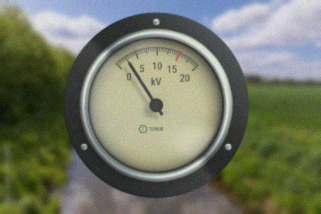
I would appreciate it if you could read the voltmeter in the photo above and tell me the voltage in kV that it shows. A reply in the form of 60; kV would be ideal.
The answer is 2.5; kV
